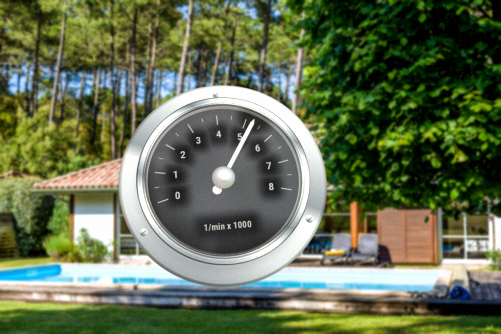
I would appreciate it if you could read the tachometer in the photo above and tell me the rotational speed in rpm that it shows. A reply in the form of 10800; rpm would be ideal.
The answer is 5250; rpm
